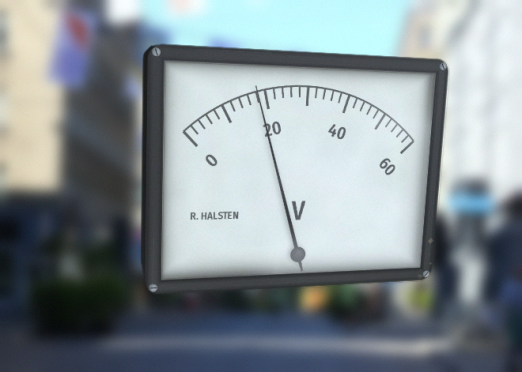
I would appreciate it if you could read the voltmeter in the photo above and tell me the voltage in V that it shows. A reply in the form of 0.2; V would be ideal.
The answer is 18; V
